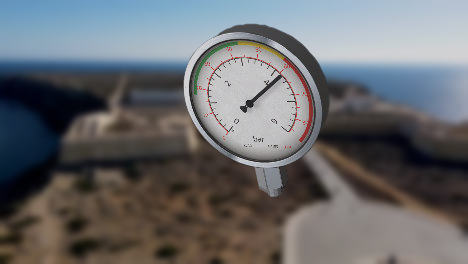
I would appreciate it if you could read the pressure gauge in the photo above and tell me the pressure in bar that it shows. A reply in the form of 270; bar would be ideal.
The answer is 4.2; bar
